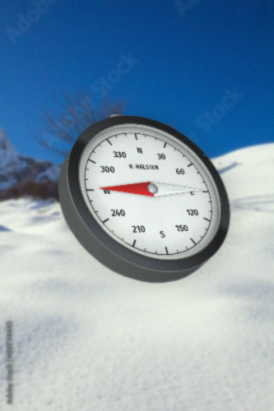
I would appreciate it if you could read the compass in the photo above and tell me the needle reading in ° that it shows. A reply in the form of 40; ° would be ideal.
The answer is 270; °
